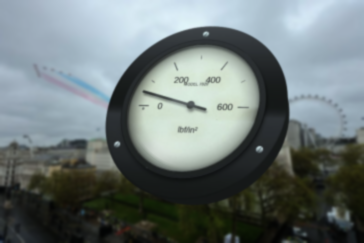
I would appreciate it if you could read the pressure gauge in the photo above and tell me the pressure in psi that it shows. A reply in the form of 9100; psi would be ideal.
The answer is 50; psi
